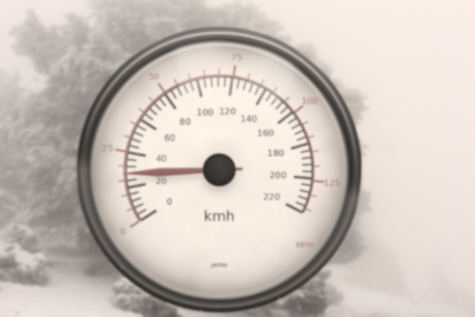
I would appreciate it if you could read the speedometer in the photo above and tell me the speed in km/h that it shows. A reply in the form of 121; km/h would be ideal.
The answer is 28; km/h
